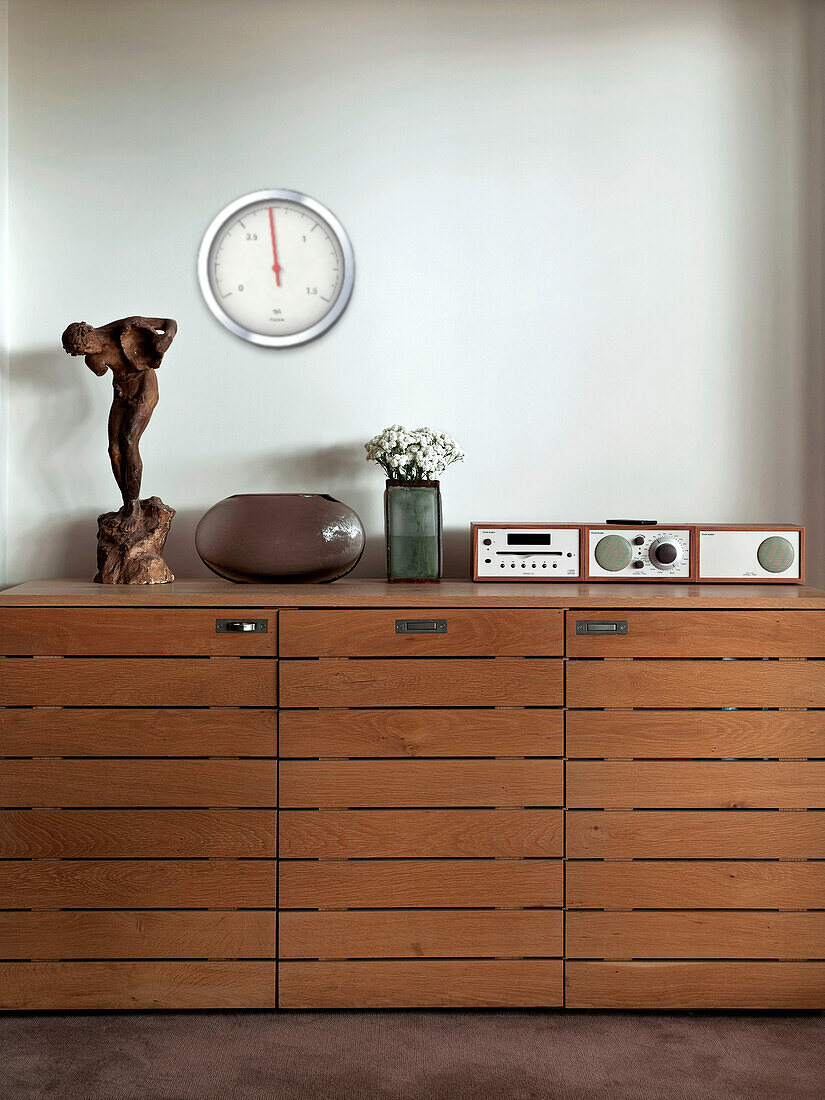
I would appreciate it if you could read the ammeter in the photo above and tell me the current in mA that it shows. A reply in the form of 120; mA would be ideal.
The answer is 0.7; mA
